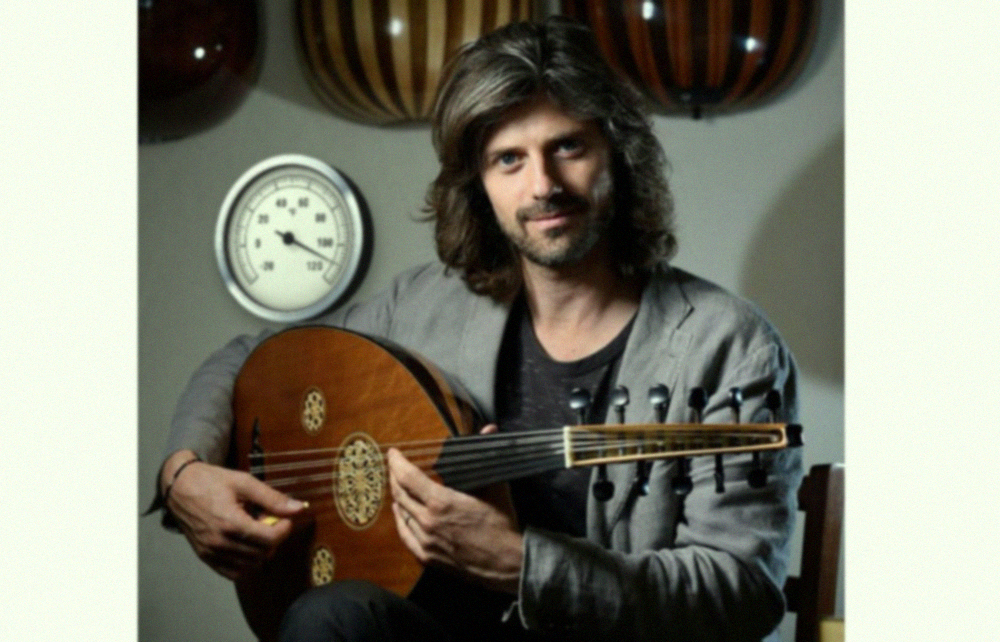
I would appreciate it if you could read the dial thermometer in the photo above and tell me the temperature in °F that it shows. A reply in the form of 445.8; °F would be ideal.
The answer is 110; °F
